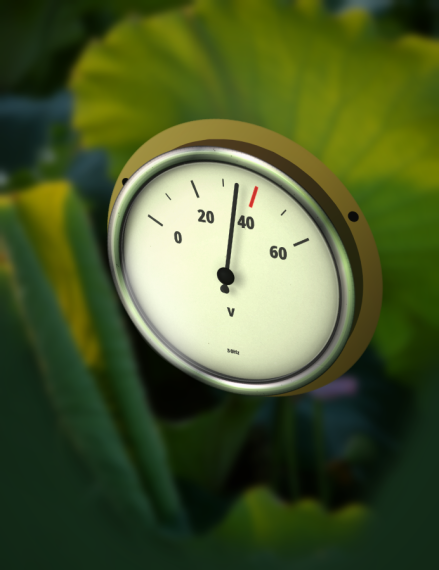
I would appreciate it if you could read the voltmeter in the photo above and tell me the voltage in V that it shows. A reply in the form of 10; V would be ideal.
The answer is 35; V
